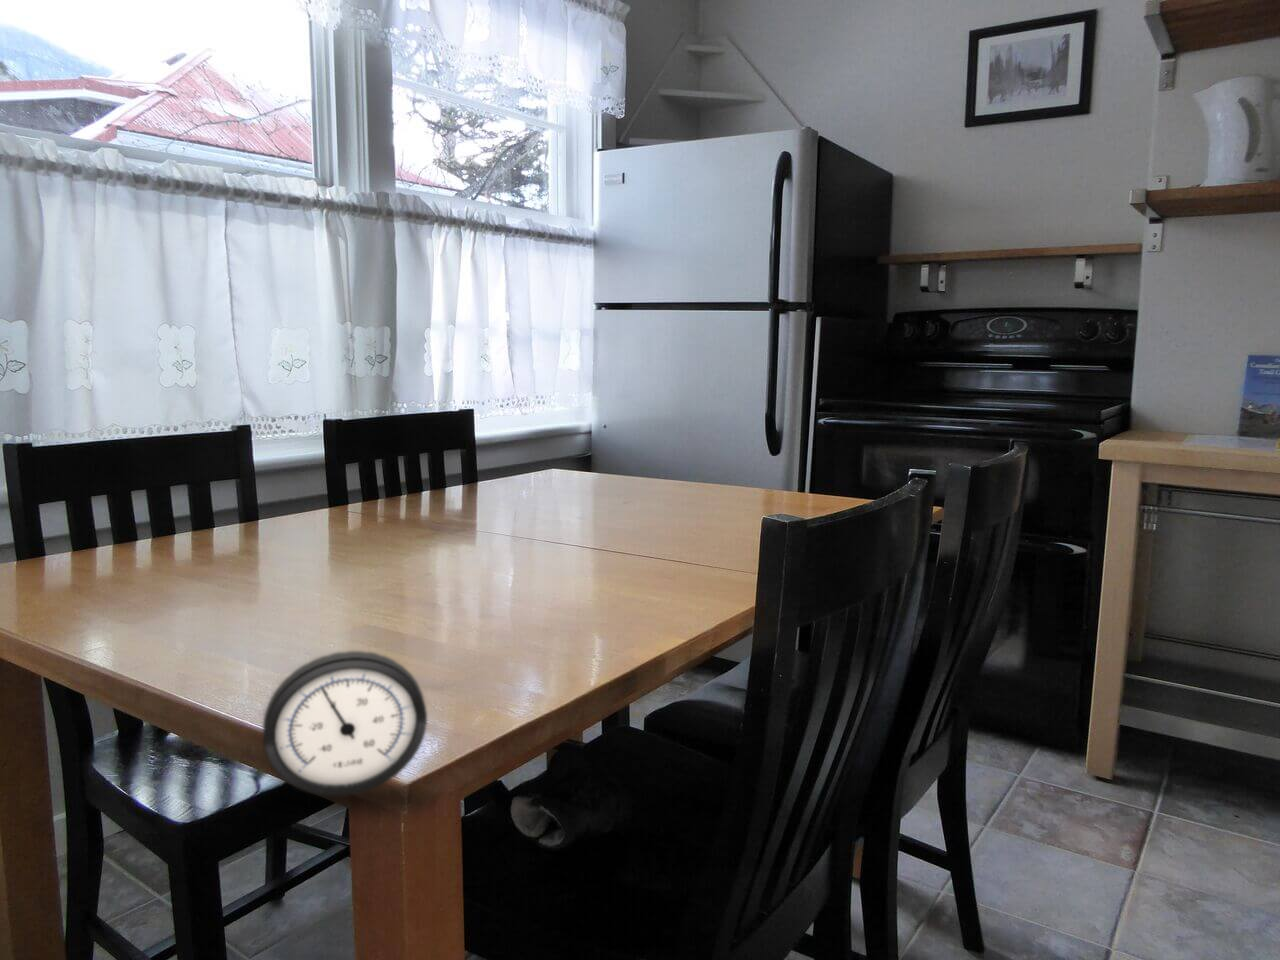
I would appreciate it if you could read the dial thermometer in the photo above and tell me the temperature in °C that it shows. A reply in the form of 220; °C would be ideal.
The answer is 0; °C
